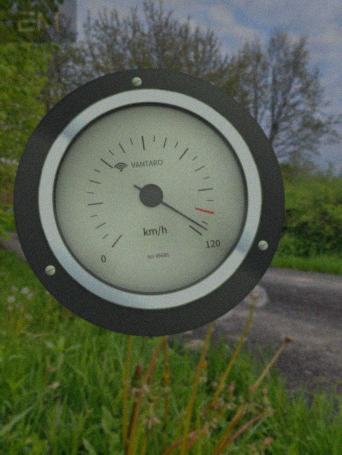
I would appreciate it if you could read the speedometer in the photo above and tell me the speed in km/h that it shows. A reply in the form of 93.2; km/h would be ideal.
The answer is 117.5; km/h
